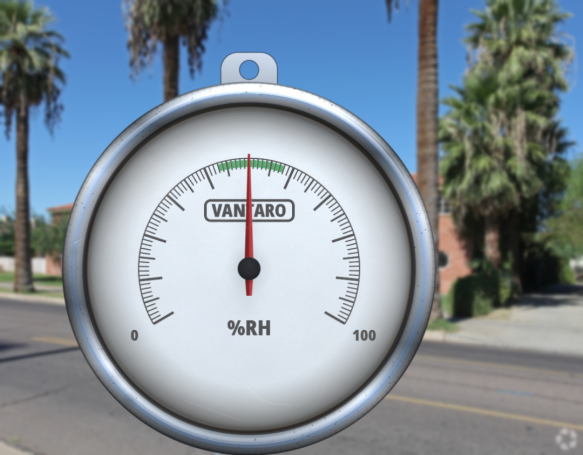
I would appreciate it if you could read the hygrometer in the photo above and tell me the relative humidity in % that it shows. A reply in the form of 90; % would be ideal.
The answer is 50; %
